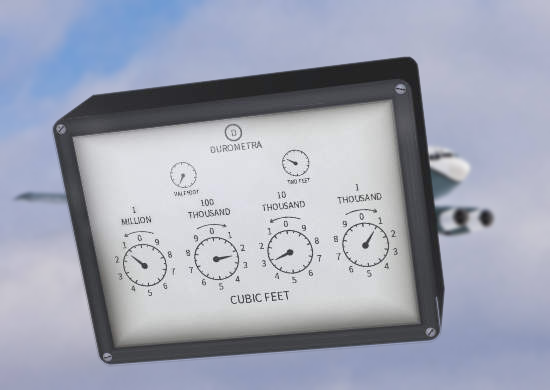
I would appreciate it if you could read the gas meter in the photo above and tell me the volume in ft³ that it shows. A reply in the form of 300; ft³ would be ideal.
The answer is 123100; ft³
